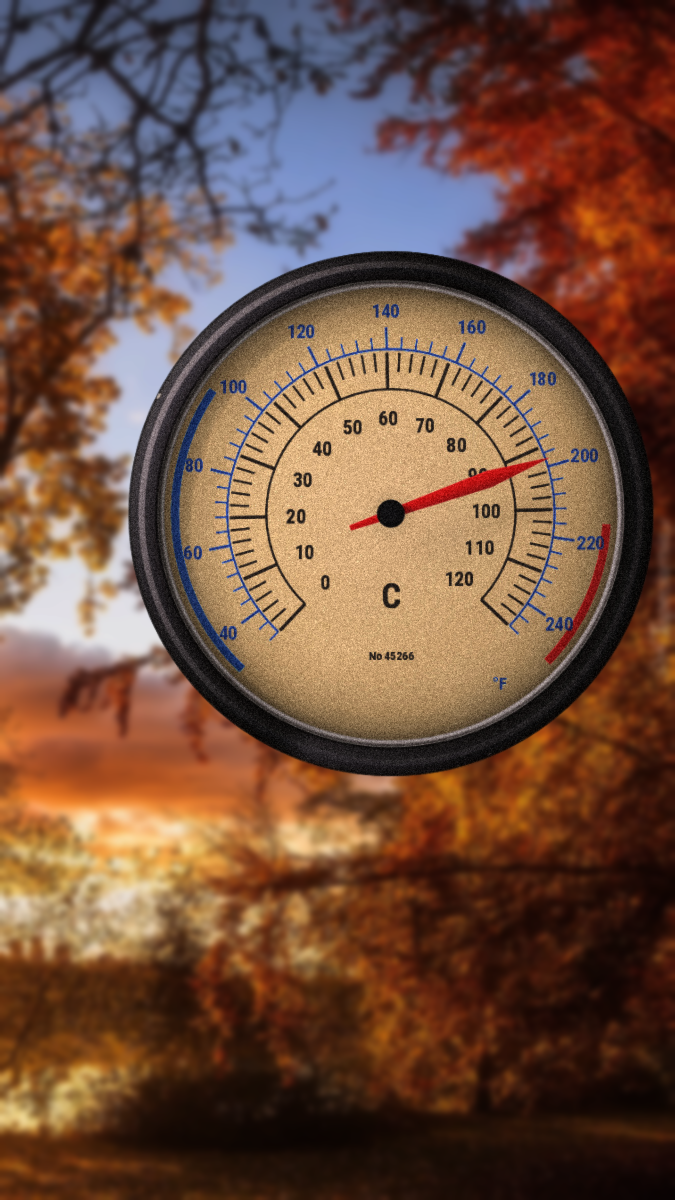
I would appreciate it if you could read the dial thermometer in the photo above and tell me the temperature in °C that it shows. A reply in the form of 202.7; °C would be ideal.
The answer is 92; °C
